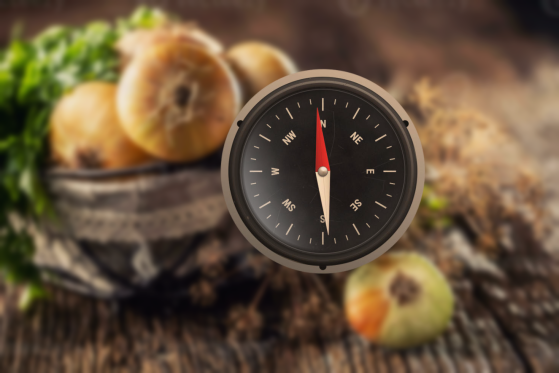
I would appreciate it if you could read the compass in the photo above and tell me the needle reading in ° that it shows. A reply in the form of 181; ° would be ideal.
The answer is 355; °
